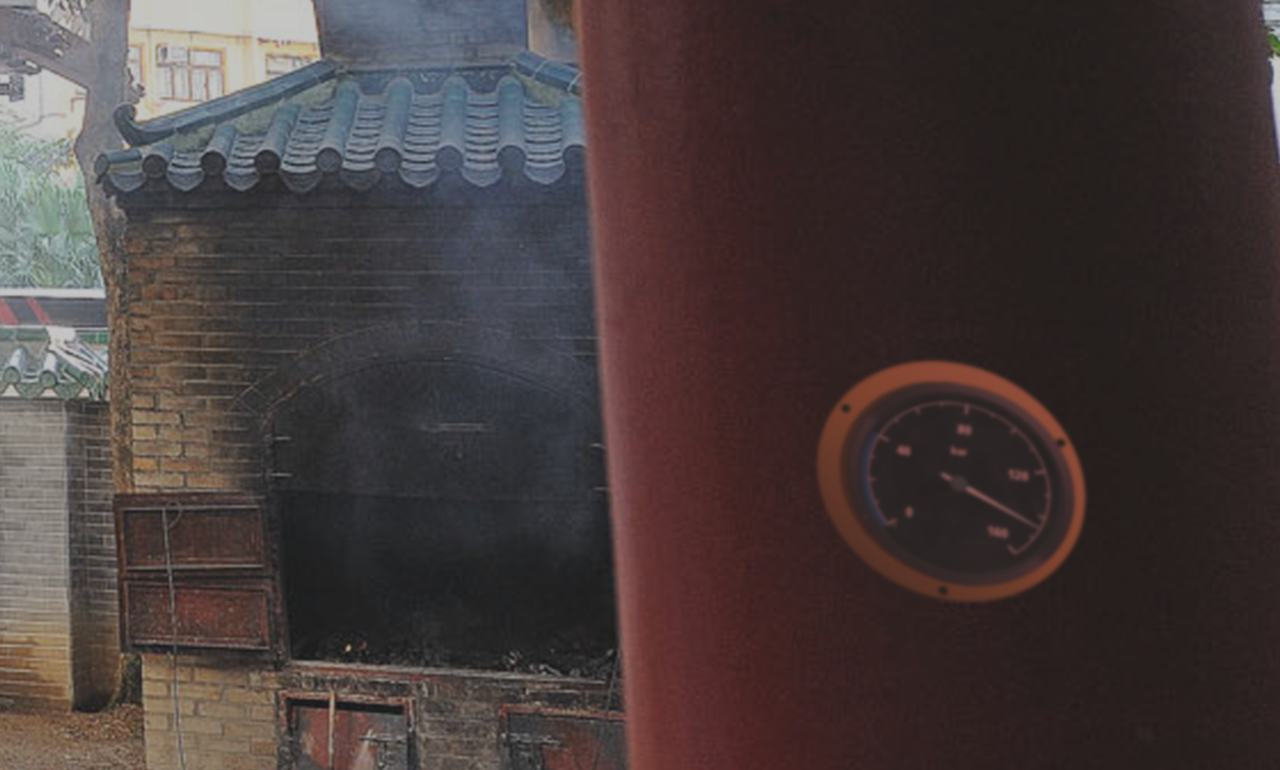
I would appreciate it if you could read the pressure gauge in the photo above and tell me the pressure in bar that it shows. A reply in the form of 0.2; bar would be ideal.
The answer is 145; bar
